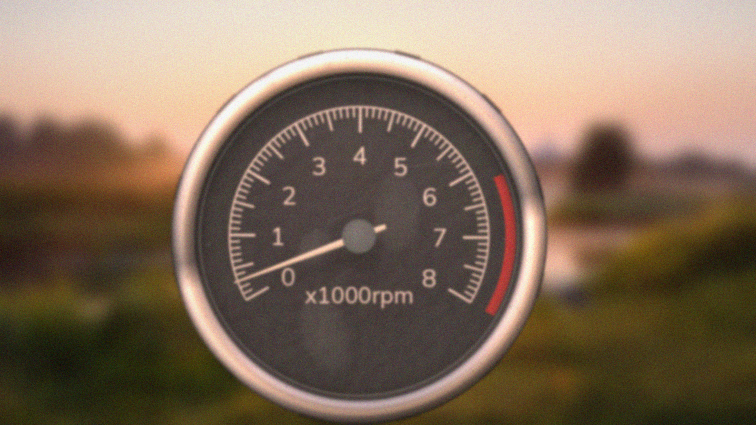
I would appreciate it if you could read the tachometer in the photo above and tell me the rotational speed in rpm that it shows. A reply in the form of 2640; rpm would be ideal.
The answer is 300; rpm
